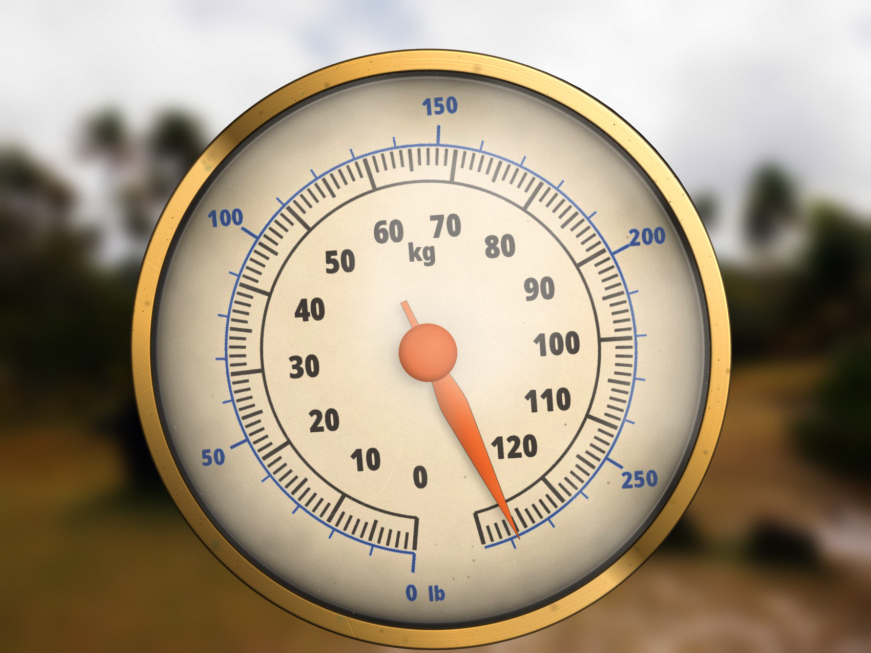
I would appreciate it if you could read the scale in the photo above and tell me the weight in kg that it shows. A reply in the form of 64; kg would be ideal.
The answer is 126; kg
